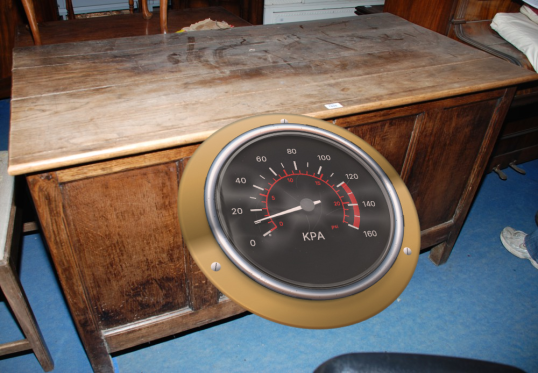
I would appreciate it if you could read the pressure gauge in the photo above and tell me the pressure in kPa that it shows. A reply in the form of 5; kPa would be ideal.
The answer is 10; kPa
